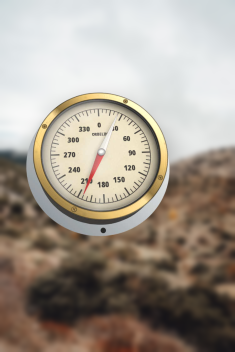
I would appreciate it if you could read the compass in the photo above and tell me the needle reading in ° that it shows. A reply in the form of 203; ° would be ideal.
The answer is 205; °
